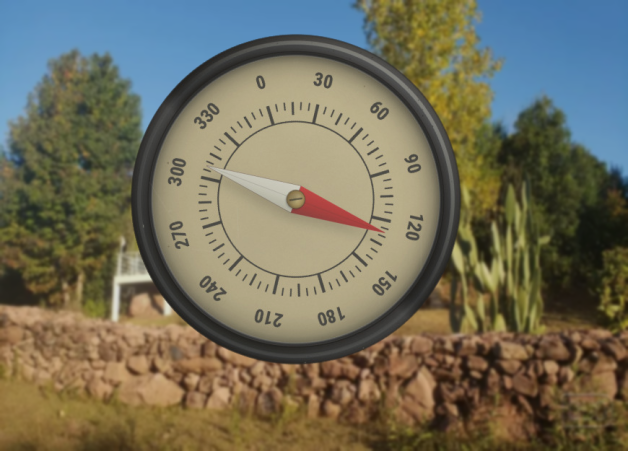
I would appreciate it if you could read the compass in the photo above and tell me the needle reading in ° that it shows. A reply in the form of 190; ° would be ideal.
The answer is 127.5; °
